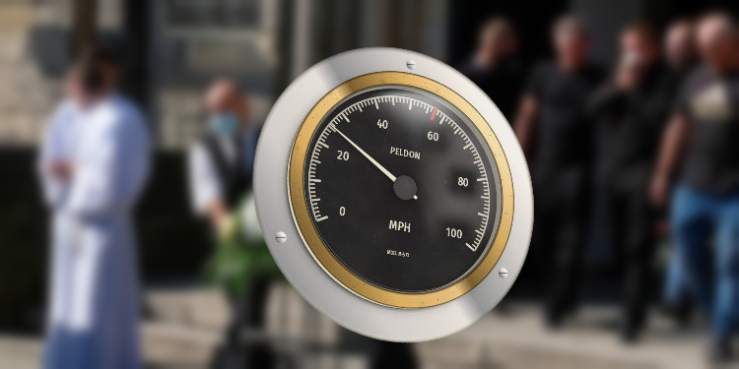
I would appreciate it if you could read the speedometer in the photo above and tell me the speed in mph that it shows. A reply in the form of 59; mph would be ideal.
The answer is 25; mph
